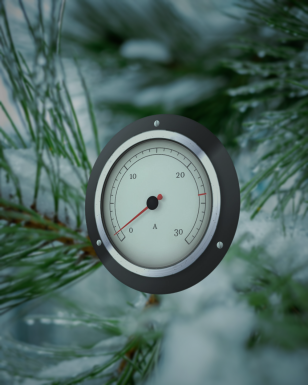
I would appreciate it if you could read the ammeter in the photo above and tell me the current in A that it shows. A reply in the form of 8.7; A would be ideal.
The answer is 1; A
